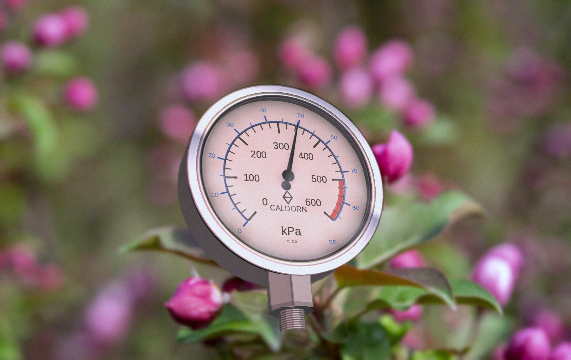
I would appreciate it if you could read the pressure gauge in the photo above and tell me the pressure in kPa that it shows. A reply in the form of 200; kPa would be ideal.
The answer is 340; kPa
